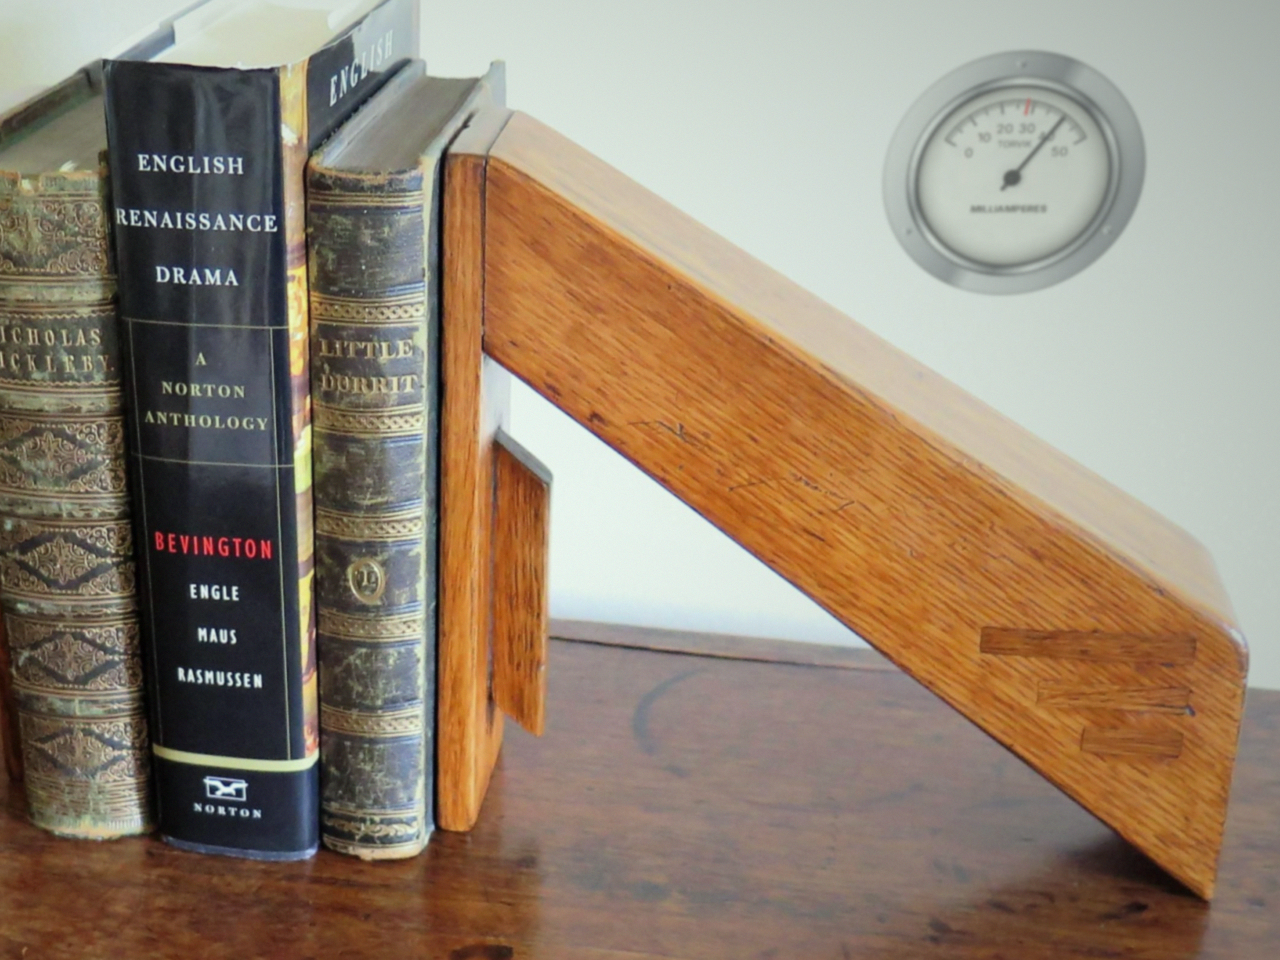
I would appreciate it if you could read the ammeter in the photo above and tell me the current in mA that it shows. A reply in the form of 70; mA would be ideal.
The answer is 40; mA
